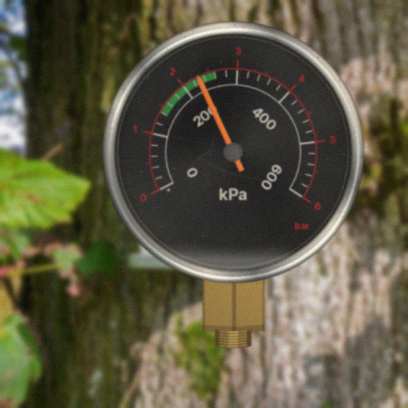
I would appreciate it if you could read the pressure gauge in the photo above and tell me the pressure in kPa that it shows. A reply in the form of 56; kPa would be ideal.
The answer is 230; kPa
